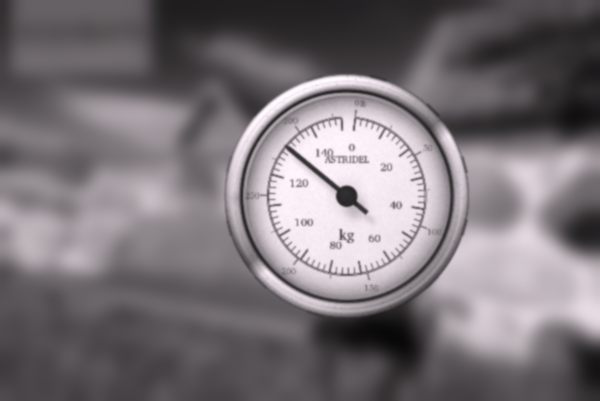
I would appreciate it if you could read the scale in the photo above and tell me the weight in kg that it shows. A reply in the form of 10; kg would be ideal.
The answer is 130; kg
